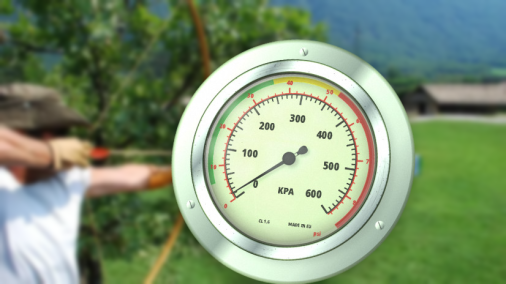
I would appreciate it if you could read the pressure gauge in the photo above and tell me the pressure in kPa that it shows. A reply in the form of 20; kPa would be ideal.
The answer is 10; kPa
